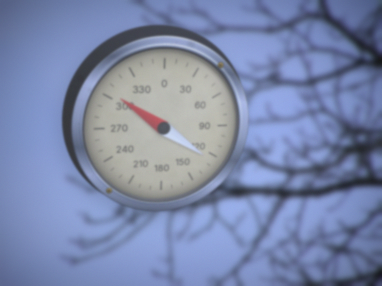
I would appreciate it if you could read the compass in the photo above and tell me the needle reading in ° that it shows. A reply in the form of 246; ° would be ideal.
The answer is 305; °
